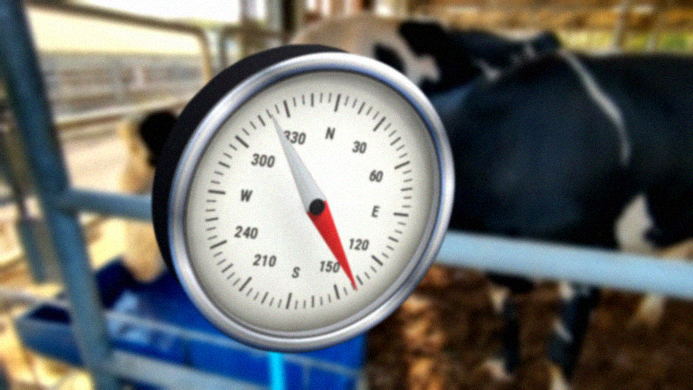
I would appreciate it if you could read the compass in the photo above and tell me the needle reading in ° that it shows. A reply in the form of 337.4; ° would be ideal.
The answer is 140; °
